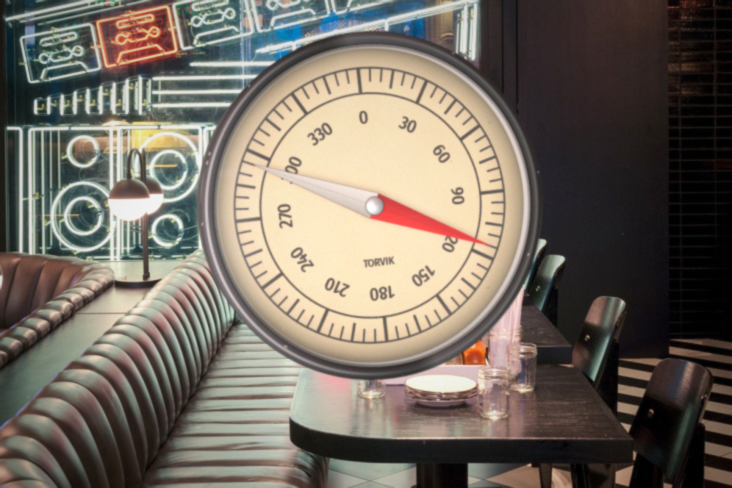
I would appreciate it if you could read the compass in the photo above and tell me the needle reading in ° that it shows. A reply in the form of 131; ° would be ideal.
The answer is 115; °
